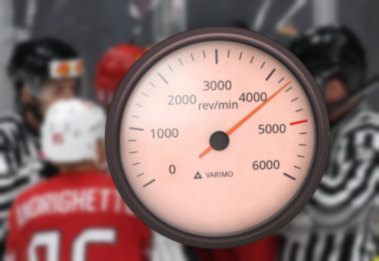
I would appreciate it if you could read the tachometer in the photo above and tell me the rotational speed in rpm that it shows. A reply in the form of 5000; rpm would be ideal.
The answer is 4300; rpm
